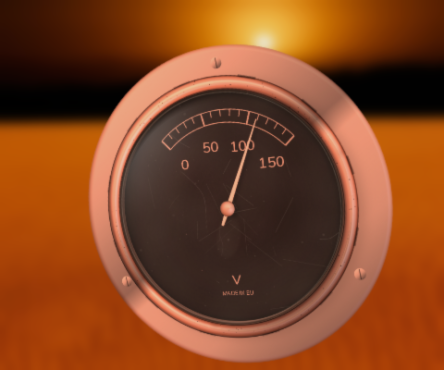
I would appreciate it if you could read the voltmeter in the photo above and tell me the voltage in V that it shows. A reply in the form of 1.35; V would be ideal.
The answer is 110; V
